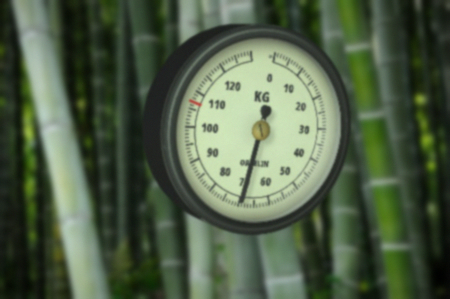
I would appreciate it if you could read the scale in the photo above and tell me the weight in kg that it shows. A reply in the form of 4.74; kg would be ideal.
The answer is 70; kg
